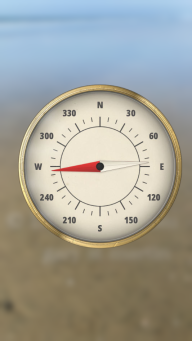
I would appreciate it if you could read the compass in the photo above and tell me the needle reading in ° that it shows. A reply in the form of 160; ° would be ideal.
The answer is 265; °
